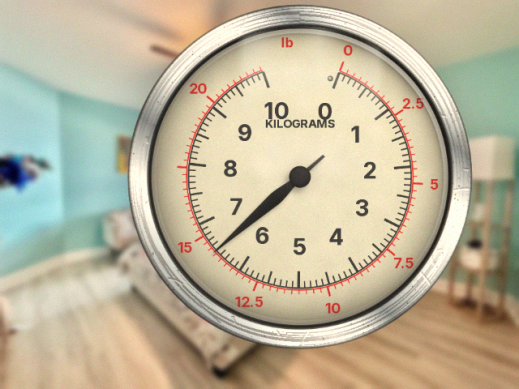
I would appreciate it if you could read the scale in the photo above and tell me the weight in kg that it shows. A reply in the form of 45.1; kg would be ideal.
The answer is 6.5; kg
